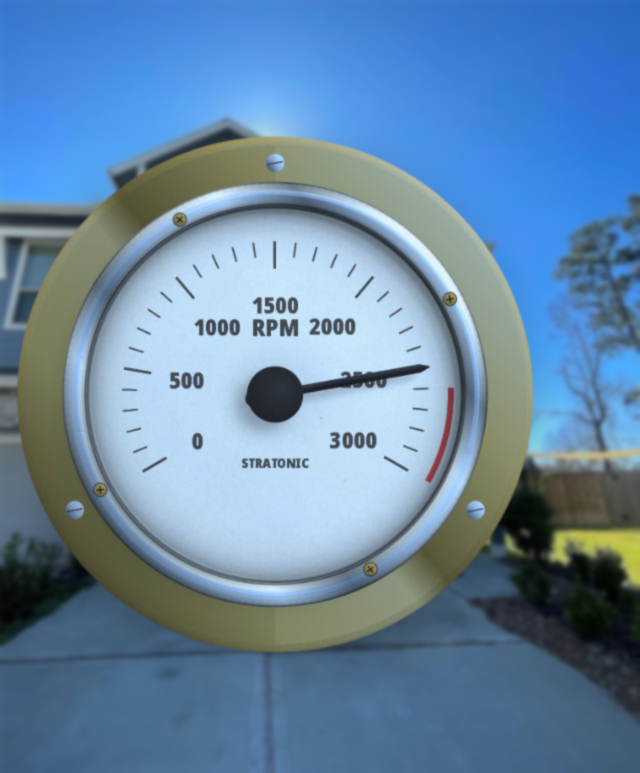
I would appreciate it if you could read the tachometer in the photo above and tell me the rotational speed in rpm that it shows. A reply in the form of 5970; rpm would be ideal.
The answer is 2500; rpm
